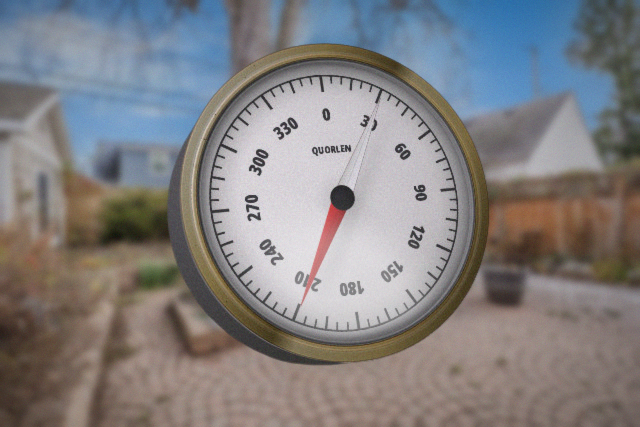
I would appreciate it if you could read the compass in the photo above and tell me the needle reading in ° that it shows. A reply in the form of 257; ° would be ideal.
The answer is 210; °
